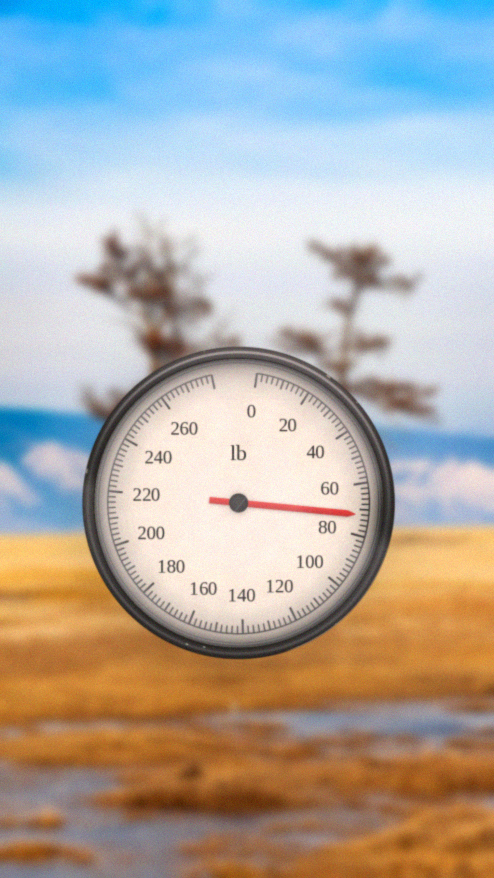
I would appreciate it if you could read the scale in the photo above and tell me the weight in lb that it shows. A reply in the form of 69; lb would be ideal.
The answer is 72; lb
